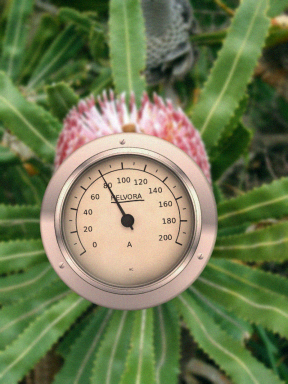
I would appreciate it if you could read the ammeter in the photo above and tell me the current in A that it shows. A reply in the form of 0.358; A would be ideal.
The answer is 80; A
